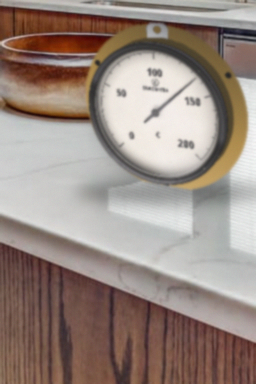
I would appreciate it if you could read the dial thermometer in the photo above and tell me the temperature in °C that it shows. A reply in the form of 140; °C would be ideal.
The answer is 135; °C
